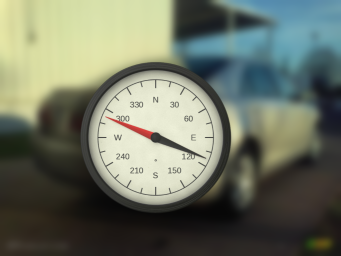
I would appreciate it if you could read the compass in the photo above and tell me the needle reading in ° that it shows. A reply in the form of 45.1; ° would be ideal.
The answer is 292.5; °
